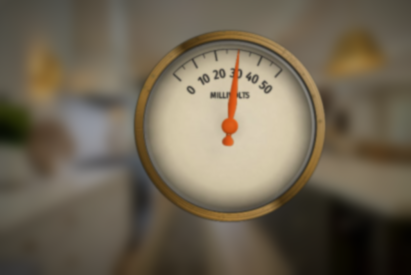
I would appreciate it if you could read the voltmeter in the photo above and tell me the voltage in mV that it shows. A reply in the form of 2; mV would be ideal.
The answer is 30; mV
